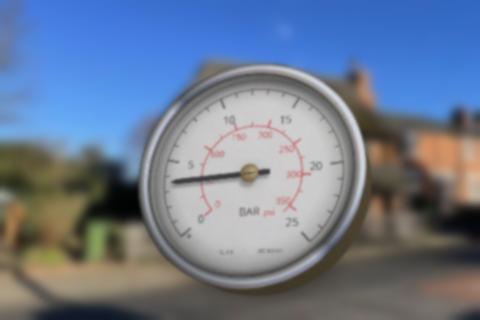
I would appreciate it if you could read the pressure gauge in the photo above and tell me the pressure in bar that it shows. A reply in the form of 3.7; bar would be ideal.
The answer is 3.5; bar
